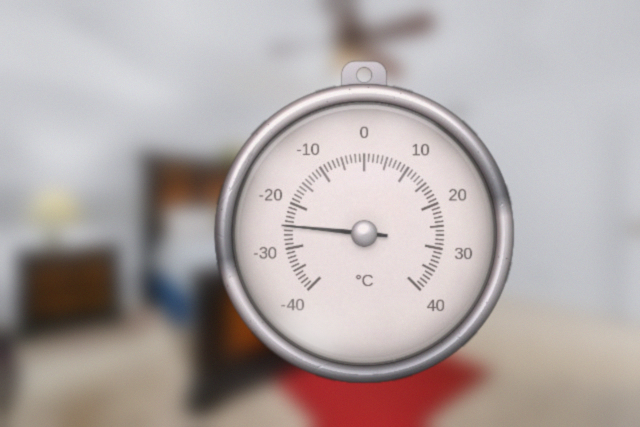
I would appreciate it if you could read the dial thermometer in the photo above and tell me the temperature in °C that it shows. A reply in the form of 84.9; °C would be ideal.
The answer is -25; °C
